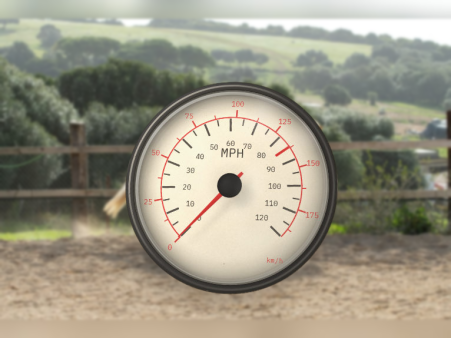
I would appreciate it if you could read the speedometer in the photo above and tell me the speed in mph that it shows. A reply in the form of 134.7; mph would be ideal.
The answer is 0; mph
